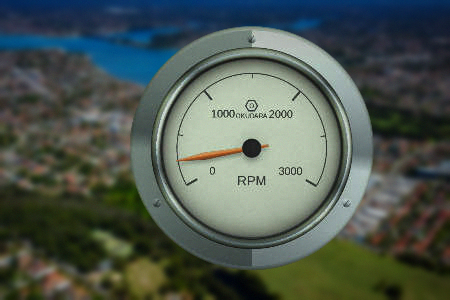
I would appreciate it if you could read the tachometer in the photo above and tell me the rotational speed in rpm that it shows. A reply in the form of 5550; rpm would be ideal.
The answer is 250; rpm
